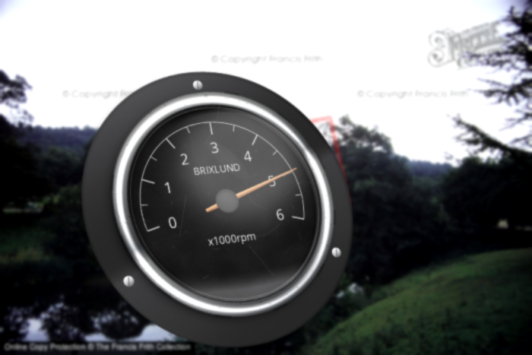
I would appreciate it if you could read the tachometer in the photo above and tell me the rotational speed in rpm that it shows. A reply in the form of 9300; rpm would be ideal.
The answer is 5000; rpm
